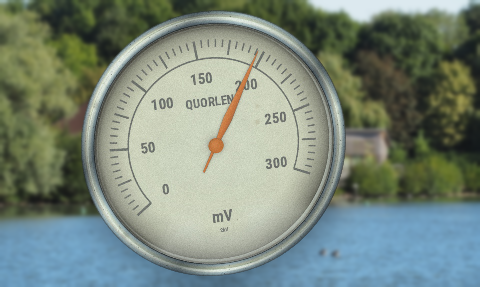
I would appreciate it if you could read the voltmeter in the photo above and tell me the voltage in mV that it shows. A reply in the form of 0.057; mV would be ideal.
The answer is 195; mV
